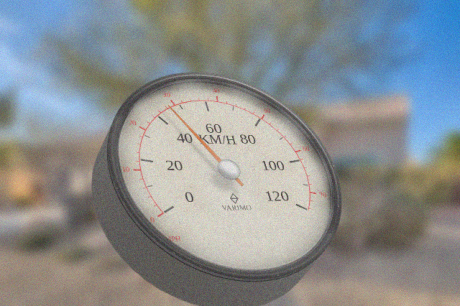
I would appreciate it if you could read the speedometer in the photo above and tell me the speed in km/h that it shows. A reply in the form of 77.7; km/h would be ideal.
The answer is 45; km/h
